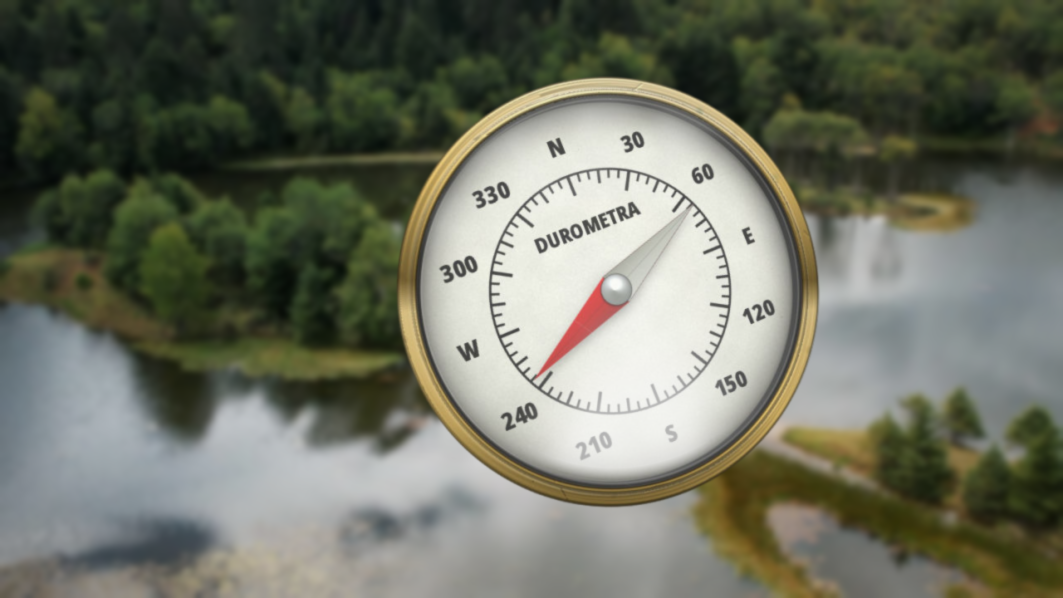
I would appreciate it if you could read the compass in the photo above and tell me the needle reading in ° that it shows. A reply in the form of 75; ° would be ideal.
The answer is 245; °
